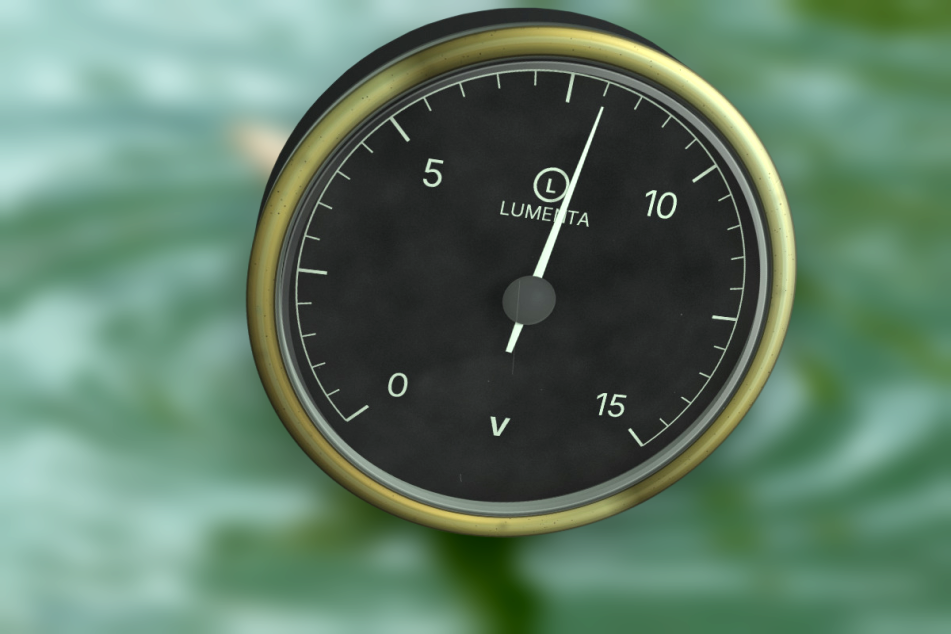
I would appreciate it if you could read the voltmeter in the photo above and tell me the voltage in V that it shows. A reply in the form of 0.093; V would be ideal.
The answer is 8; V
